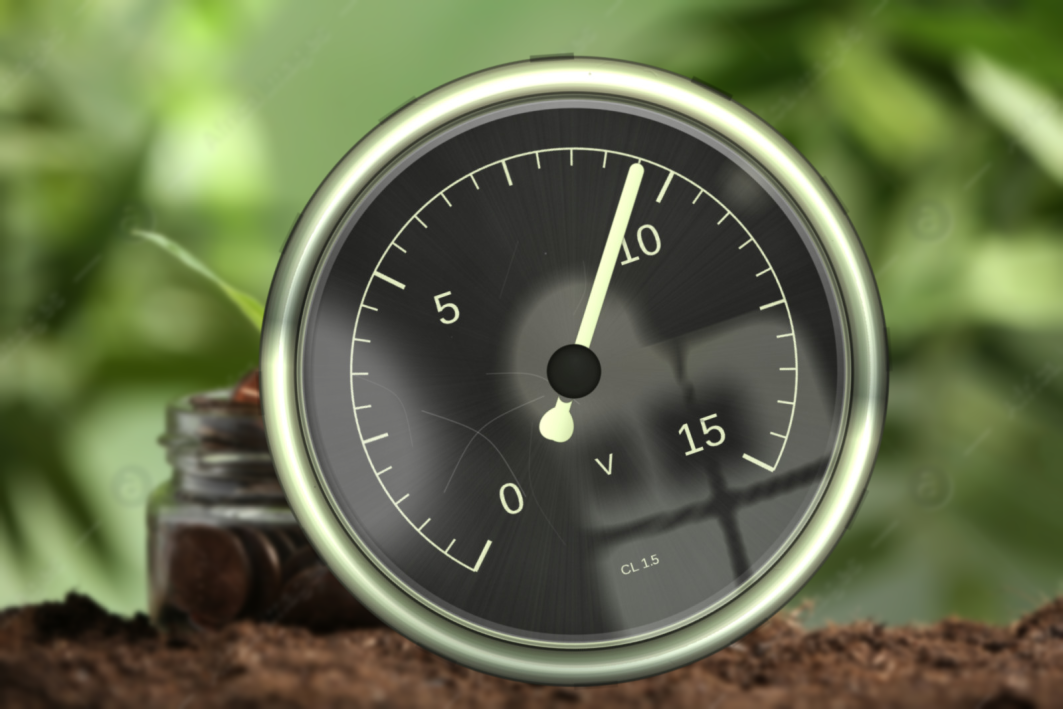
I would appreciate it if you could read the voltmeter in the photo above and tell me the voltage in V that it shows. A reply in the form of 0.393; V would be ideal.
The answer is 9.5; V
